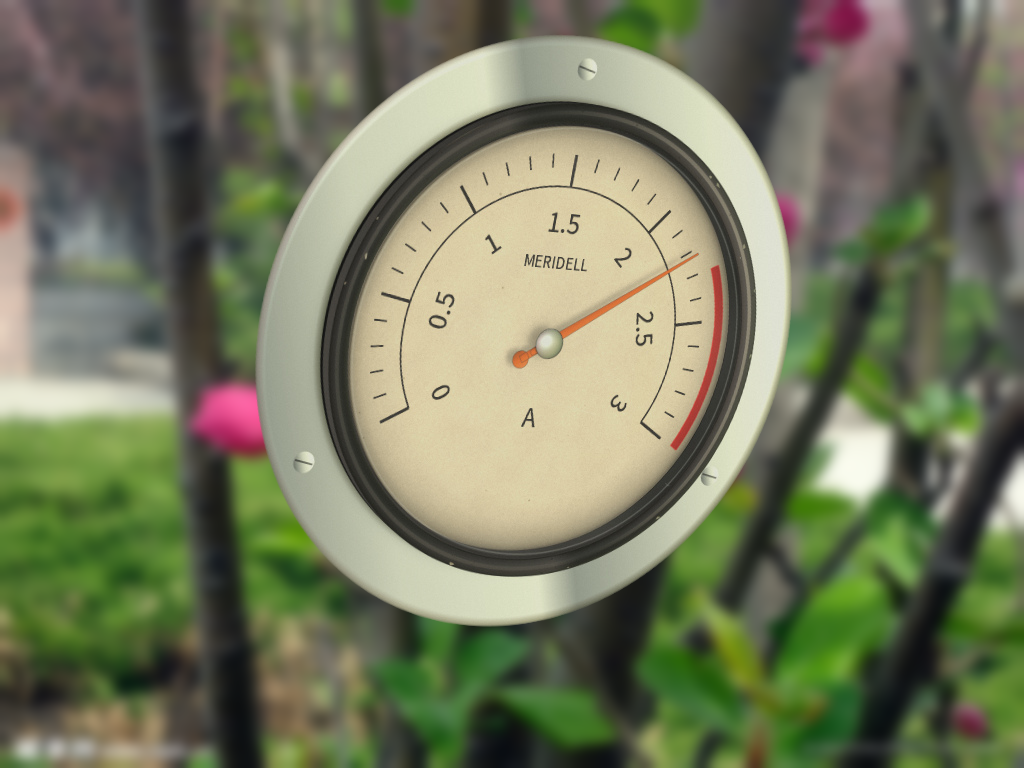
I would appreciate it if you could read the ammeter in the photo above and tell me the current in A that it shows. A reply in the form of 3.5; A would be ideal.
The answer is 2.2; A
